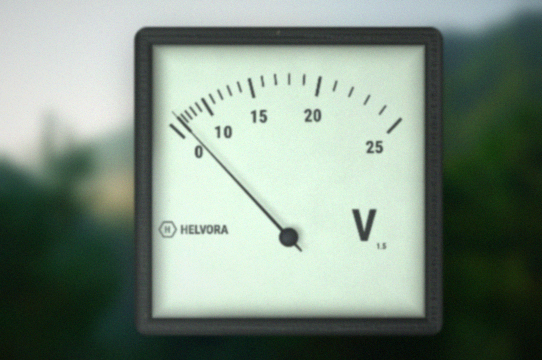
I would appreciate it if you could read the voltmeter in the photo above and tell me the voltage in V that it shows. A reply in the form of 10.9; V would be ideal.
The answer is 5; V
